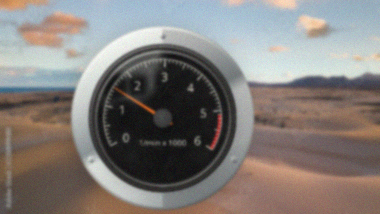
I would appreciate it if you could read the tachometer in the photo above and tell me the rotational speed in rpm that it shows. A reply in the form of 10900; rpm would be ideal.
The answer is 1500; rpm
